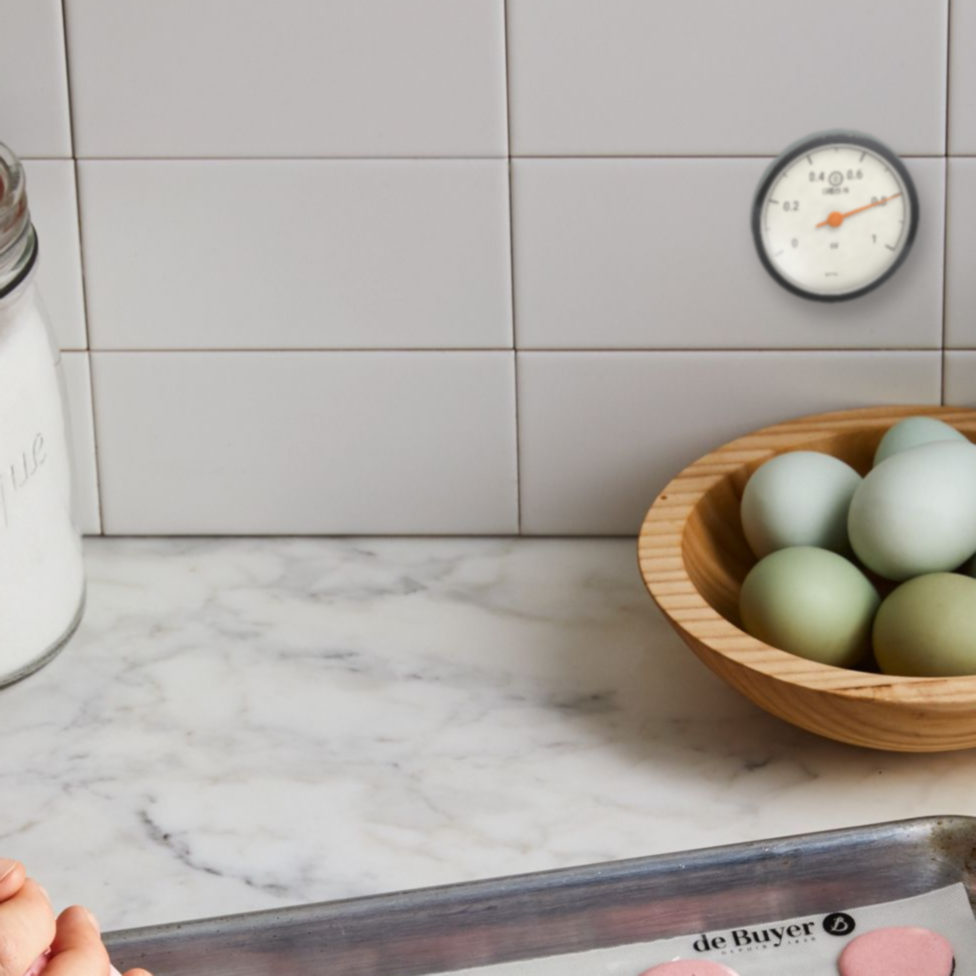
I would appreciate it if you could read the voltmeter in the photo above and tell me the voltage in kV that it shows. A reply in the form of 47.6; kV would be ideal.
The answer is 0.8; kV
